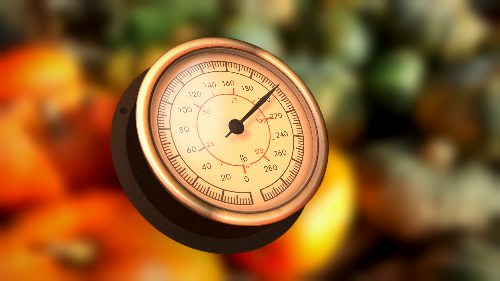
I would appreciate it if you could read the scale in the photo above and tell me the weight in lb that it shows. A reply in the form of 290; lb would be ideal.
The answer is 200; lb
